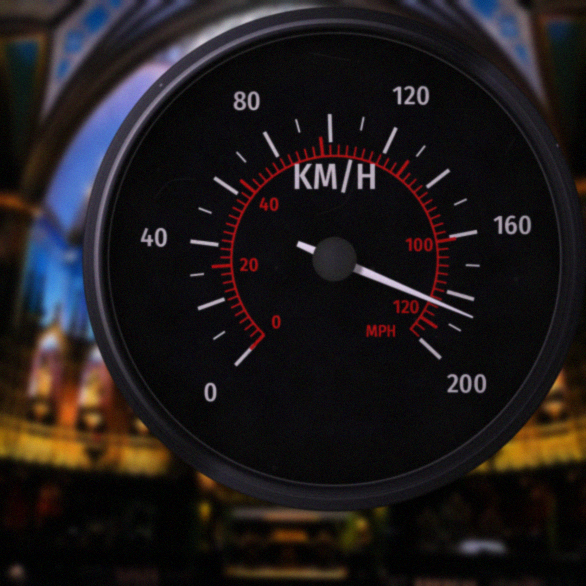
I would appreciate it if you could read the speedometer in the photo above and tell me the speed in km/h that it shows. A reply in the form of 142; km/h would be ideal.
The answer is 185; km/h
